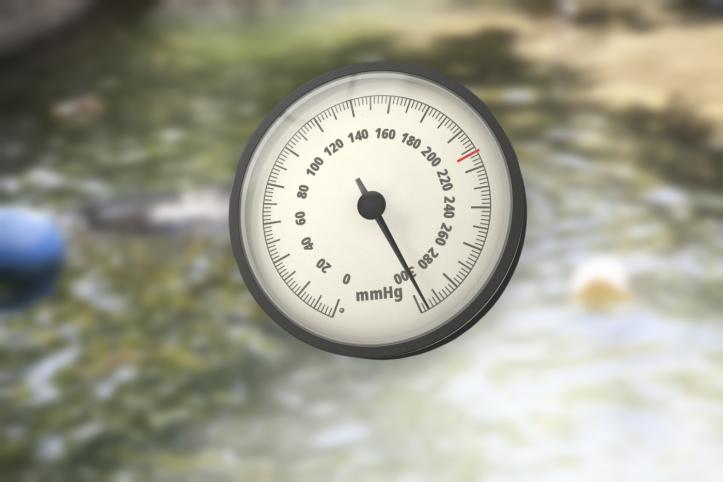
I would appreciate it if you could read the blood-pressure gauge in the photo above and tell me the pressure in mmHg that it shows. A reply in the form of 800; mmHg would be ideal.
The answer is 296; mmHg
